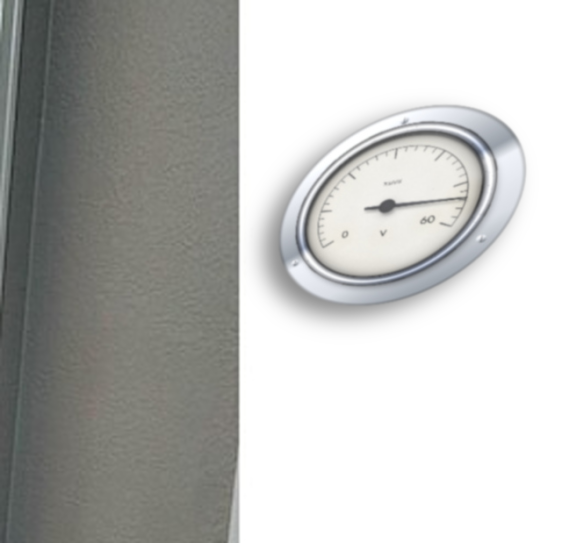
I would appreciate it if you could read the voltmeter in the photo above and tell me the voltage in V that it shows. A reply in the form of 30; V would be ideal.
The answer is 54; V
